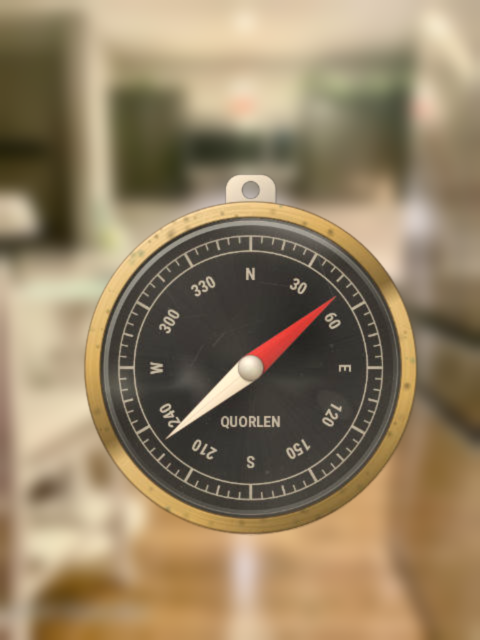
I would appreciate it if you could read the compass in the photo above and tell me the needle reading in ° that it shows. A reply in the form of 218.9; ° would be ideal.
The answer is 50; °
